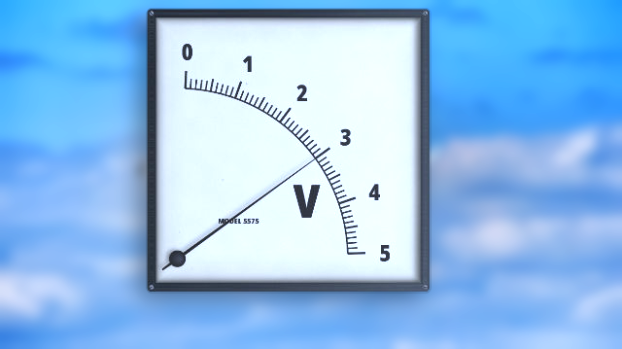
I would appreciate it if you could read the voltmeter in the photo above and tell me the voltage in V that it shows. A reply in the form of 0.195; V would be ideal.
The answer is 3; V
